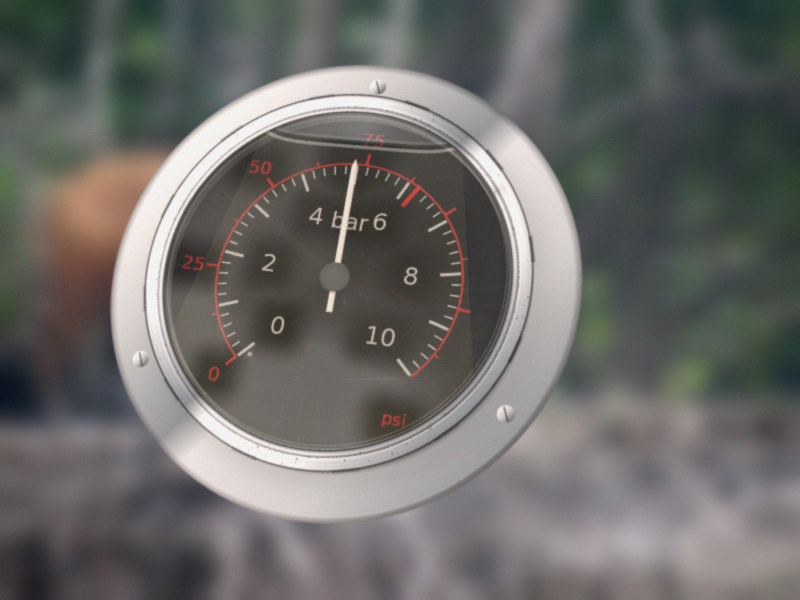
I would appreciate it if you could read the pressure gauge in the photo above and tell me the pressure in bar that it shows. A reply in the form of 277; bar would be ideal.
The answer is 5; bar
